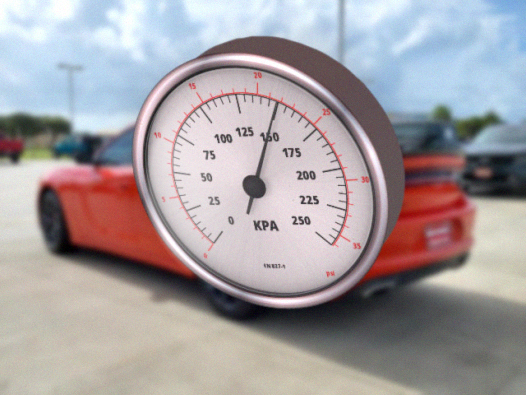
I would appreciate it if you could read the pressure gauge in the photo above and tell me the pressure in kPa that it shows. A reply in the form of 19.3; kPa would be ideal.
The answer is 150; kPa
